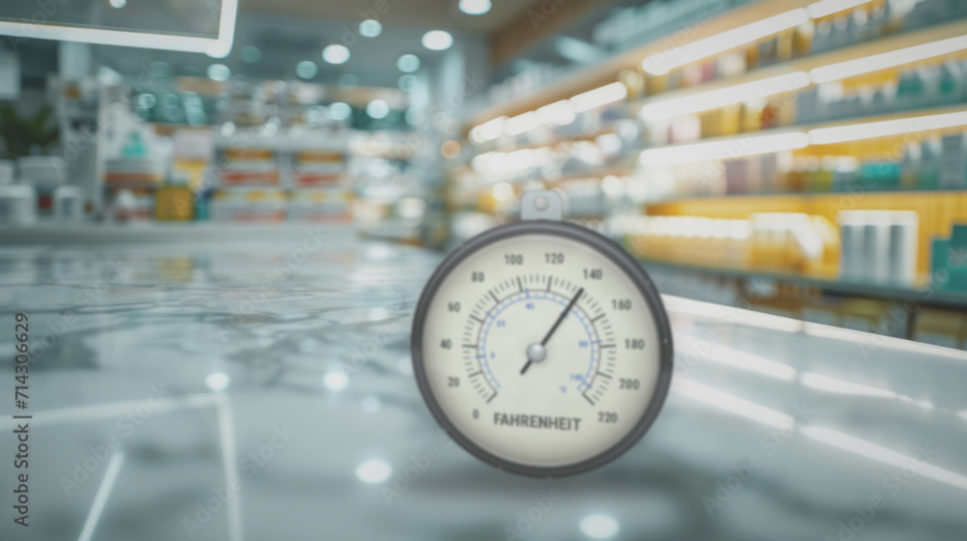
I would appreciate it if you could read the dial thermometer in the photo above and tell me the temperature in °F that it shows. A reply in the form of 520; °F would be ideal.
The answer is 140; °F
